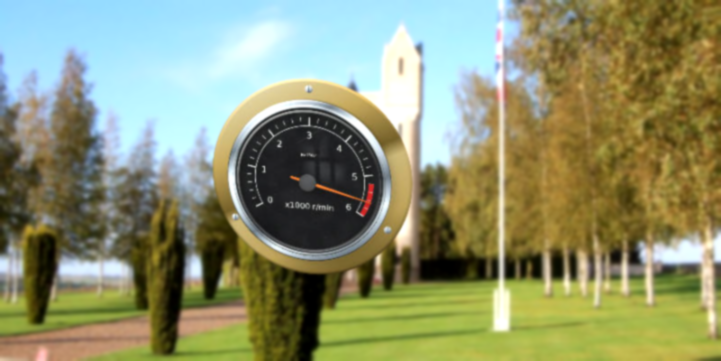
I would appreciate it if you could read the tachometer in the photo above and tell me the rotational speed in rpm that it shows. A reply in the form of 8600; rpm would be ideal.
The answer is 5600; rpm
